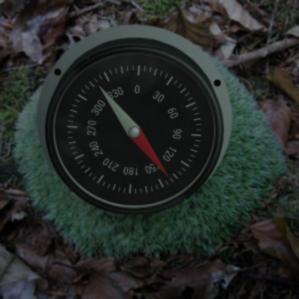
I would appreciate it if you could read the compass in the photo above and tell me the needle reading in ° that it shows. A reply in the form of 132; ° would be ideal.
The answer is 140; °
